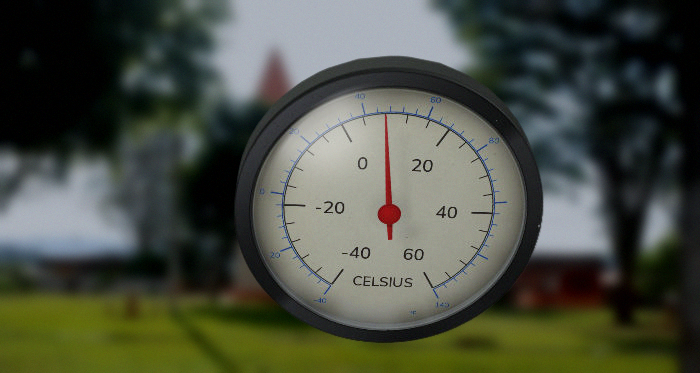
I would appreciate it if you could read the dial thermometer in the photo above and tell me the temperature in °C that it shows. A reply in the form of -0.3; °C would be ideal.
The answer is 8; °C
